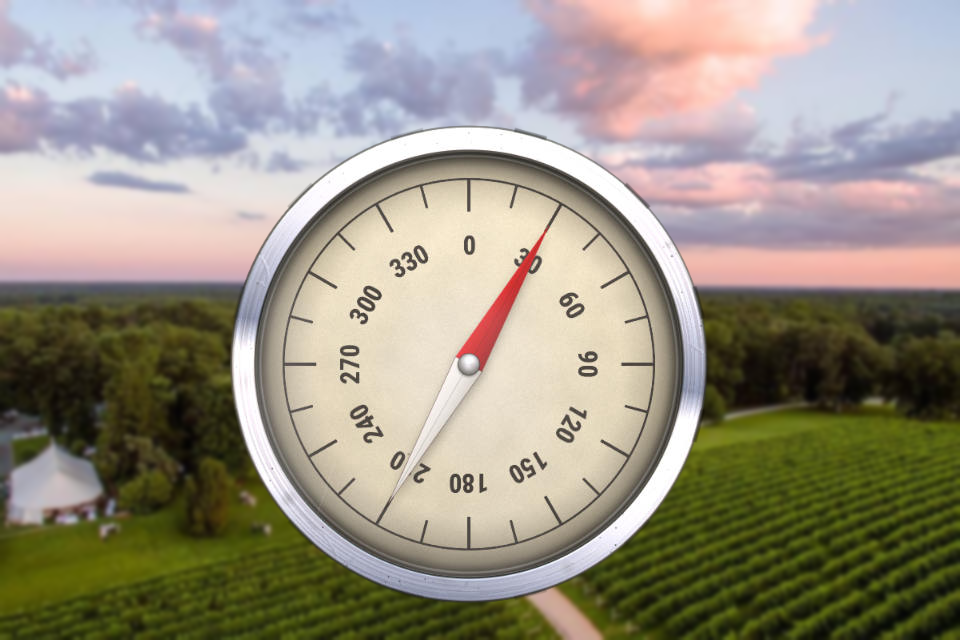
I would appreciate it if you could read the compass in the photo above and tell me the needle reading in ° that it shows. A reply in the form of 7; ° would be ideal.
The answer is 30; °
